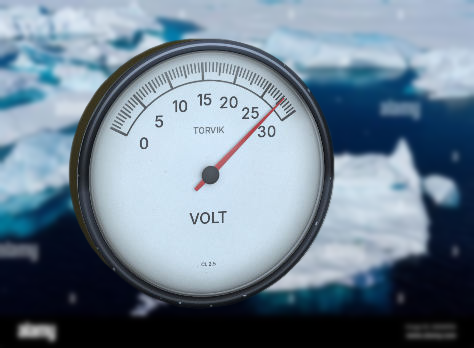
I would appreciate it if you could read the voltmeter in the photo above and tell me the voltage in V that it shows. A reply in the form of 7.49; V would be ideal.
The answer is 27.5; V
